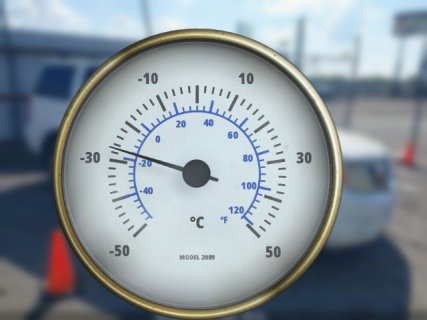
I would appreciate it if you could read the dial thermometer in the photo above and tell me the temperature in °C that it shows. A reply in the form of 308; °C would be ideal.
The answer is -27; °C
